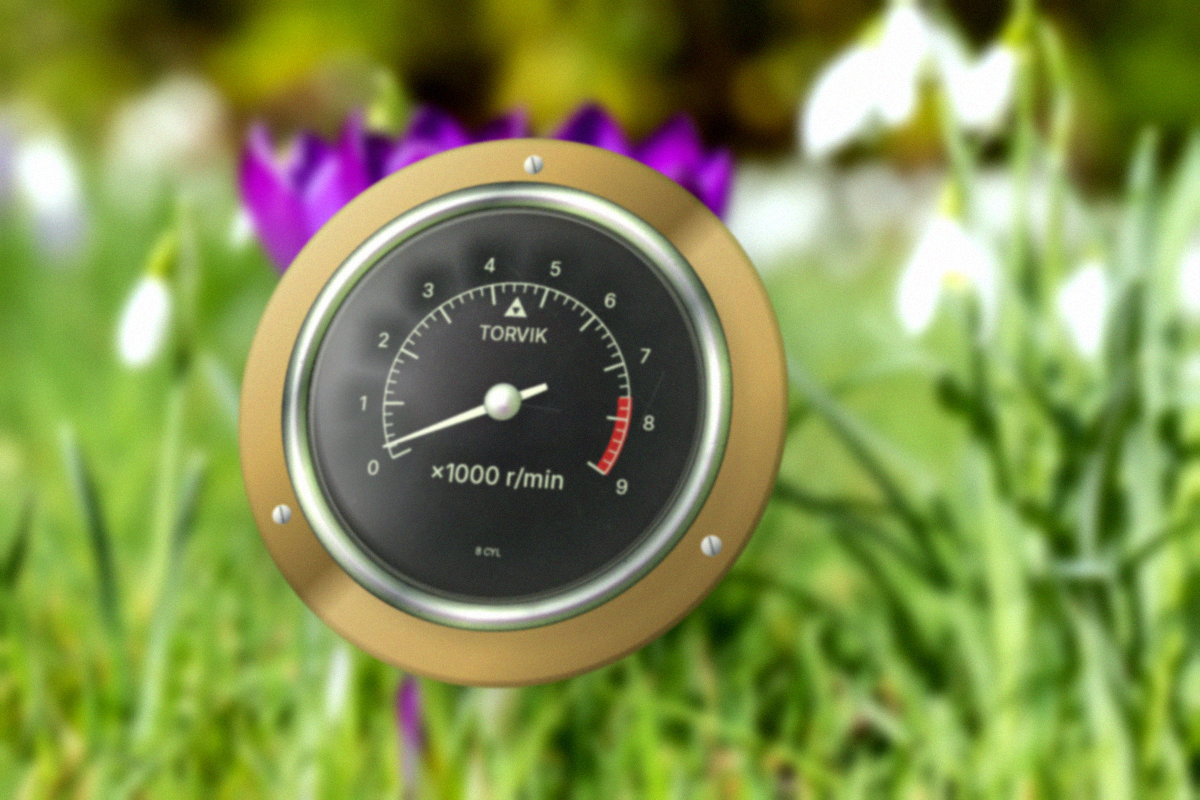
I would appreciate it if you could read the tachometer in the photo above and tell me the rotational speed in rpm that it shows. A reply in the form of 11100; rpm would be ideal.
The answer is 200; rpm
